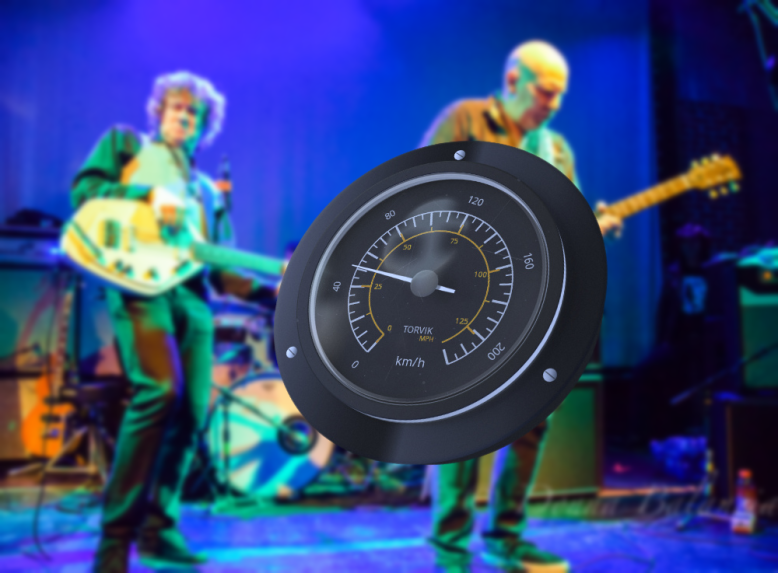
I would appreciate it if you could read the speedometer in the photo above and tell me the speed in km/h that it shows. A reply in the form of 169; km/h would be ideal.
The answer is 50; km/h
